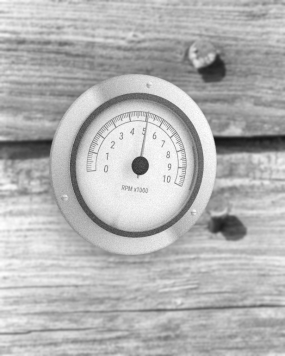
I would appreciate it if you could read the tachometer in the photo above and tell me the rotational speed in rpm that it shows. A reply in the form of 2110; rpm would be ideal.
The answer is 5000; rpm
